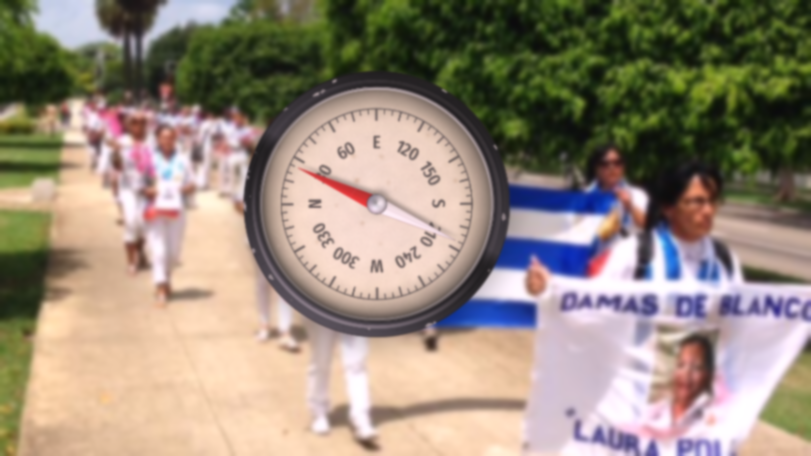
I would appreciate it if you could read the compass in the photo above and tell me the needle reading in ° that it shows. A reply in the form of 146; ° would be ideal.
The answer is 25; °
